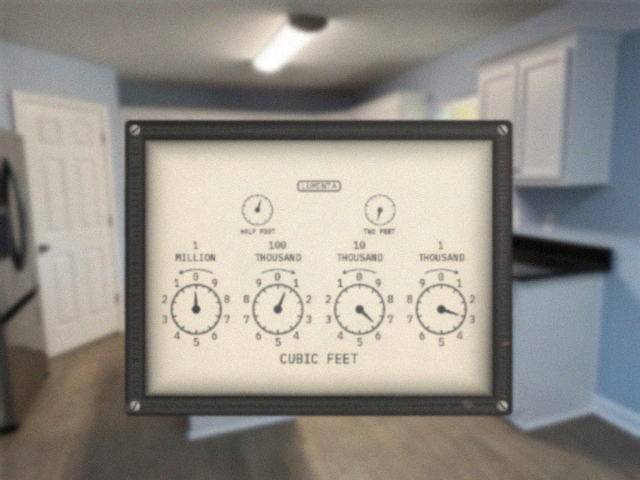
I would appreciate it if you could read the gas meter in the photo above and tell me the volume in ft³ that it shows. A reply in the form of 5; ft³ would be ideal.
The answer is 6300; ft³
